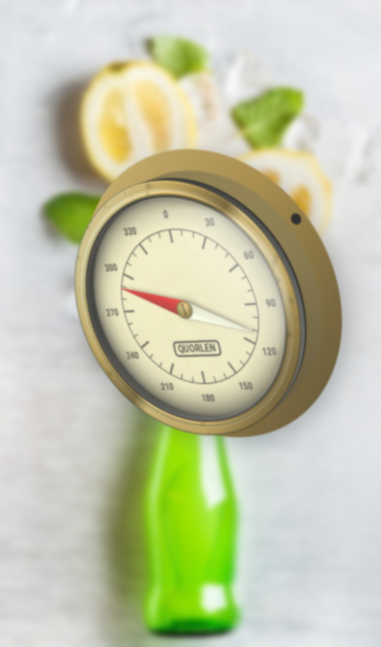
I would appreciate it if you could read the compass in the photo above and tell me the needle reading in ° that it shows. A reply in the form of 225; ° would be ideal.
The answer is 290; °
